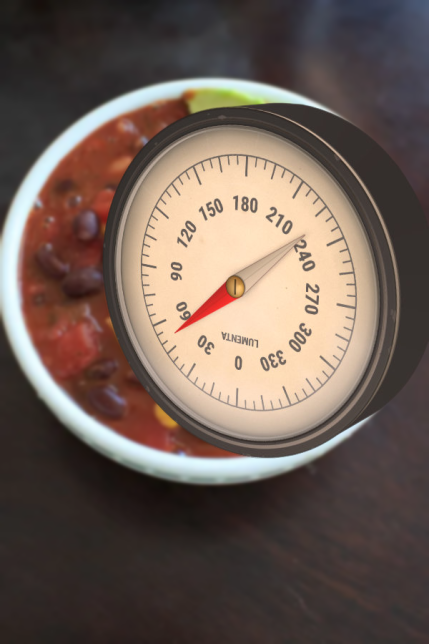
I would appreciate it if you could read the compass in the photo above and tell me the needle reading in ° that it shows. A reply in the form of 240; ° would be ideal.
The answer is 50; °
